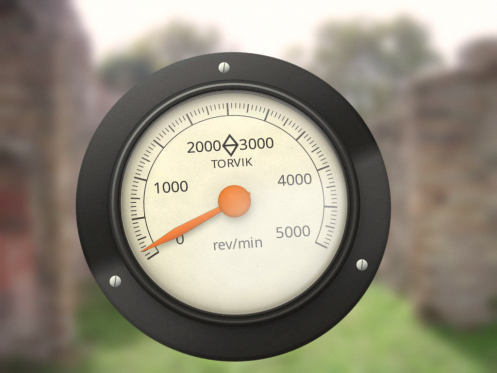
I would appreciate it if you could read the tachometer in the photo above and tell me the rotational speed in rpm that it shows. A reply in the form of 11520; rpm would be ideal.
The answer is 100; rpm
